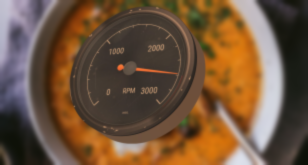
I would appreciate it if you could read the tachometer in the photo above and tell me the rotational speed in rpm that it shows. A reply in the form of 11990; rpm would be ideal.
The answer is 2600; rpm
